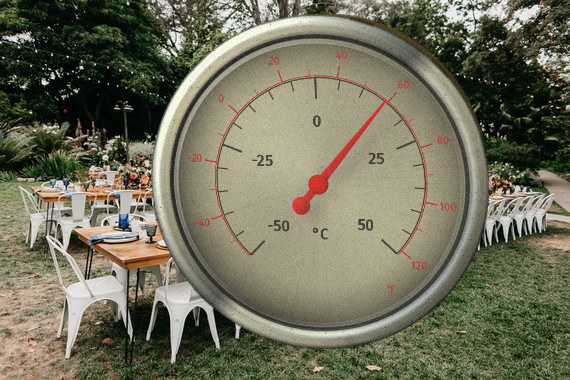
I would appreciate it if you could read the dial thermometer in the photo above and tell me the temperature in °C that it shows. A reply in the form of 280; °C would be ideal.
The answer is 15; °C
